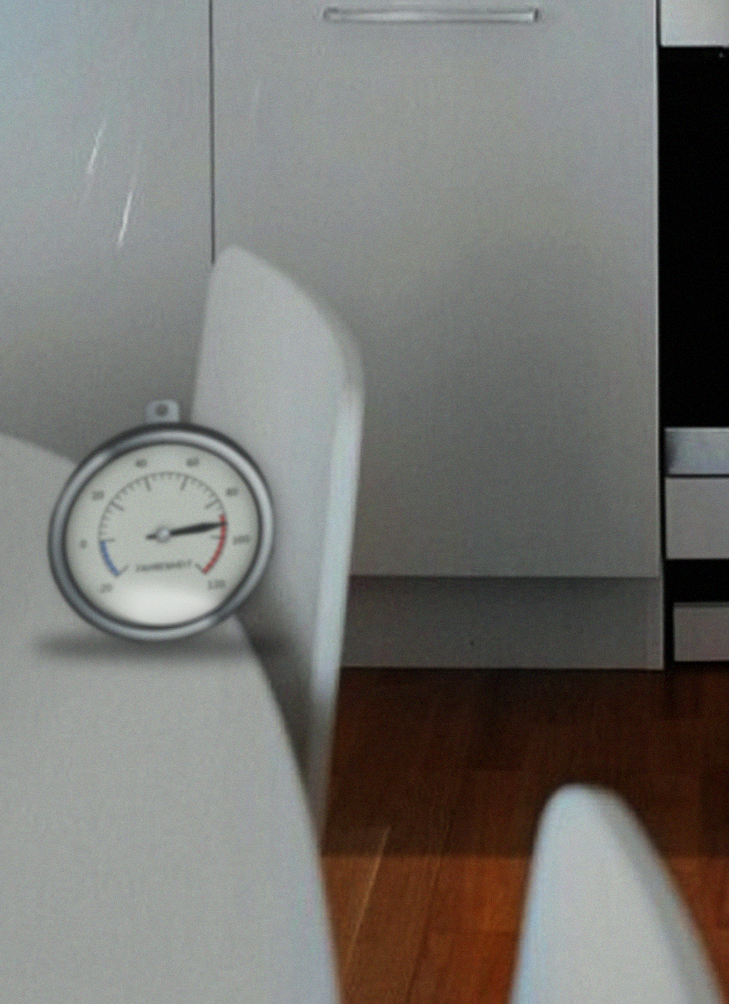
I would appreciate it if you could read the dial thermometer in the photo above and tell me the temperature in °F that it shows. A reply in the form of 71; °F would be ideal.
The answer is 92; °F
